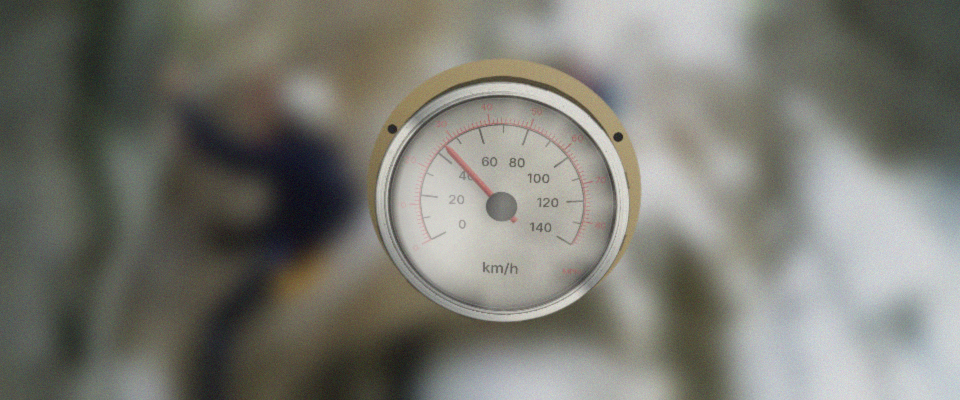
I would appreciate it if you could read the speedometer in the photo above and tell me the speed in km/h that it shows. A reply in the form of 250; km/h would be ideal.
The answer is 45; km/h
